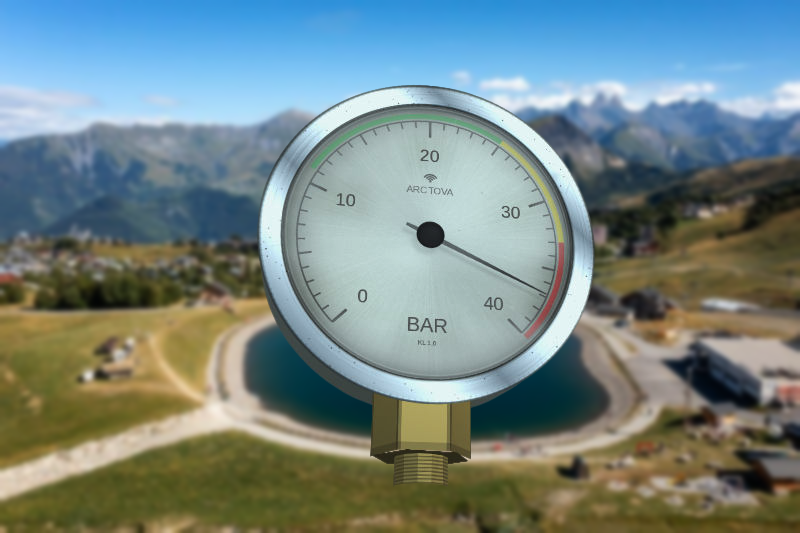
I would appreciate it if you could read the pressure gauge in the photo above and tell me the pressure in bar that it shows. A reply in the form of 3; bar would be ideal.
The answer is 37; bar
